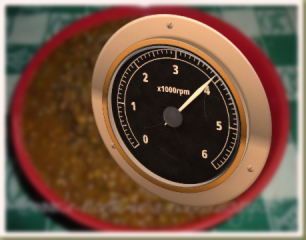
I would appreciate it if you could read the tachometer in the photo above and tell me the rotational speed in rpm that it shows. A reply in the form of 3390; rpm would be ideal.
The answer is 3900; rpm
